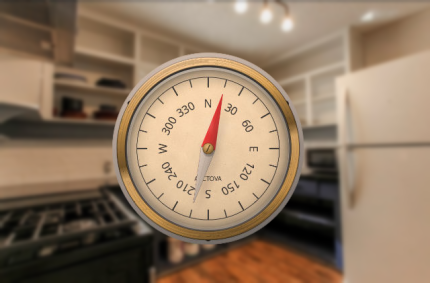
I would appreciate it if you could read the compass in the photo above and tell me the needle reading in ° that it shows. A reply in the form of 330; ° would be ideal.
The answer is 15; °
